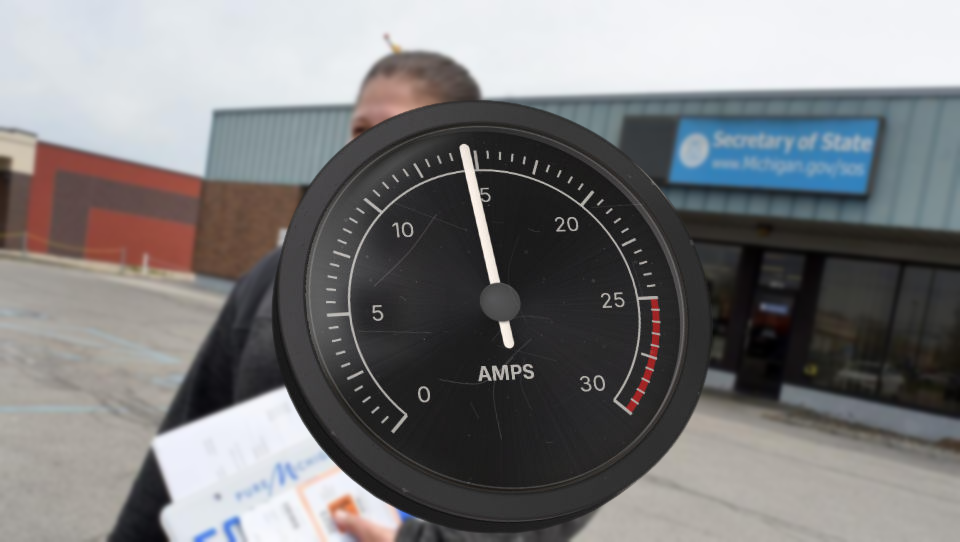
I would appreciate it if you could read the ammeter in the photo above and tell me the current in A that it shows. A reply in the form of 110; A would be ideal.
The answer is 14.5; A
